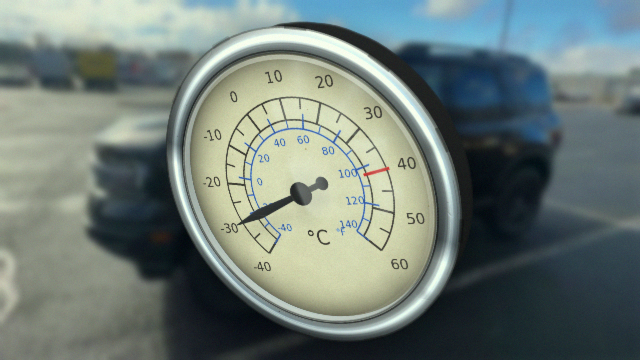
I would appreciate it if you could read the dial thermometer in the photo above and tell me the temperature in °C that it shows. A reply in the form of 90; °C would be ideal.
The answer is -30; °C
